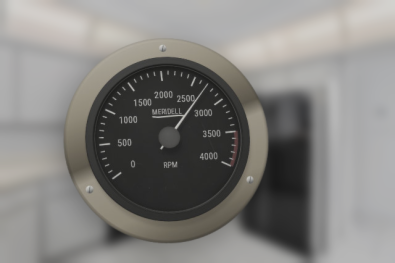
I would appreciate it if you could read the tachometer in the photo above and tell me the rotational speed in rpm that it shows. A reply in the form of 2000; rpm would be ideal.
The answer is 2700; rpm
